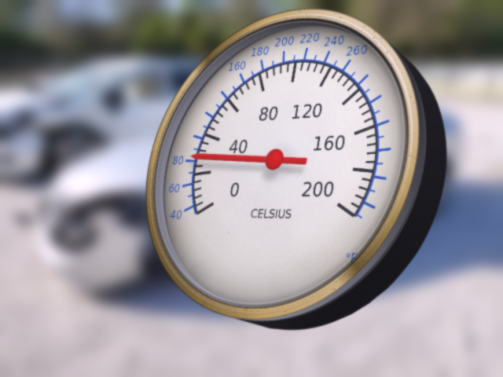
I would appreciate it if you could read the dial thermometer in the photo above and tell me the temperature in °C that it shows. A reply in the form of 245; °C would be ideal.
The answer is 28; °C
